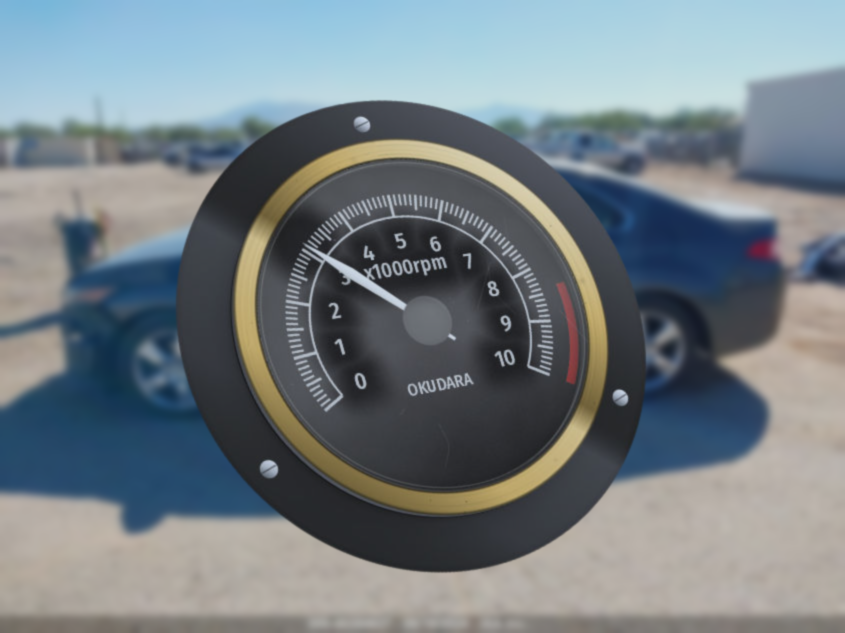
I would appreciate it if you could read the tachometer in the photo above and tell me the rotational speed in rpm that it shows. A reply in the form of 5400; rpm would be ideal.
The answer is 3000; rpm
